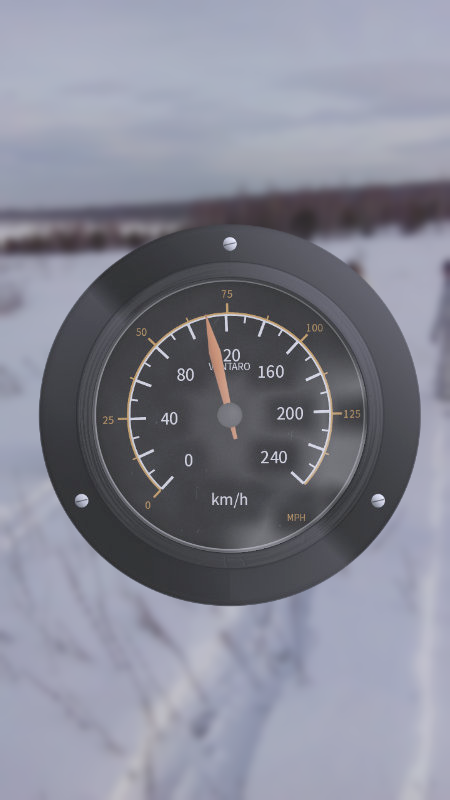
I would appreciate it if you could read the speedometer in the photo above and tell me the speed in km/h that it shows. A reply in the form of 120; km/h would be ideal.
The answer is 110; km/h
